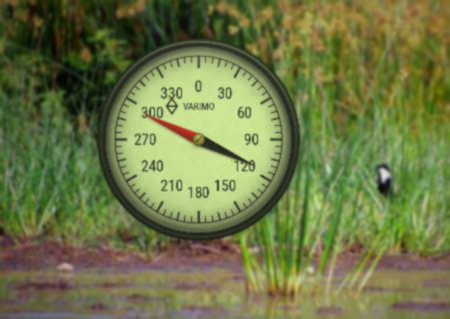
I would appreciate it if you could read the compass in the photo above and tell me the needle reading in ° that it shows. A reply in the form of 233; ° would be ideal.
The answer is 295; °
